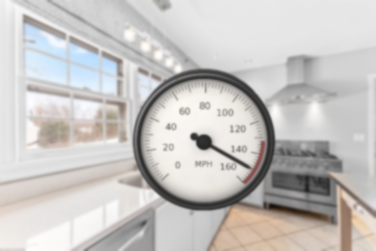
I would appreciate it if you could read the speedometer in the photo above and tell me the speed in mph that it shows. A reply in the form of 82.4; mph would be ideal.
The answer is 150; mph
